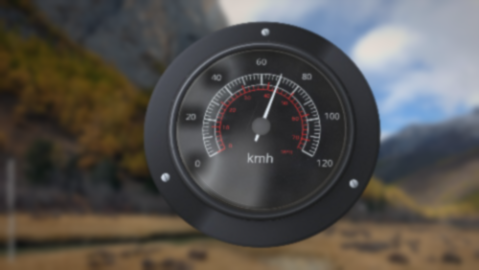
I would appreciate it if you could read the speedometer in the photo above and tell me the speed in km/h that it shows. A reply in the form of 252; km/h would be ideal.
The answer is 70; km/h
